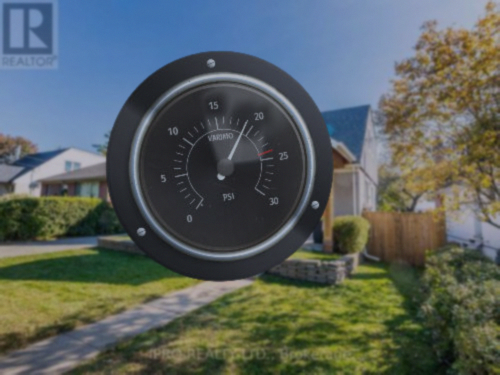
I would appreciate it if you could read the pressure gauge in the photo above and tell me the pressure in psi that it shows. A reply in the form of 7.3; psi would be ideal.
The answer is 19; psi
